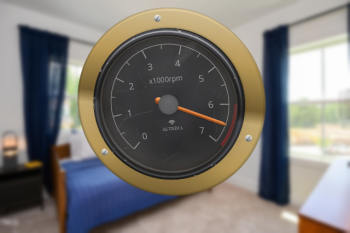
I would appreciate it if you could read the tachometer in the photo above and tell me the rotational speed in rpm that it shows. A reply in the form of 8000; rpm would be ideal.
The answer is 6500; rpm
